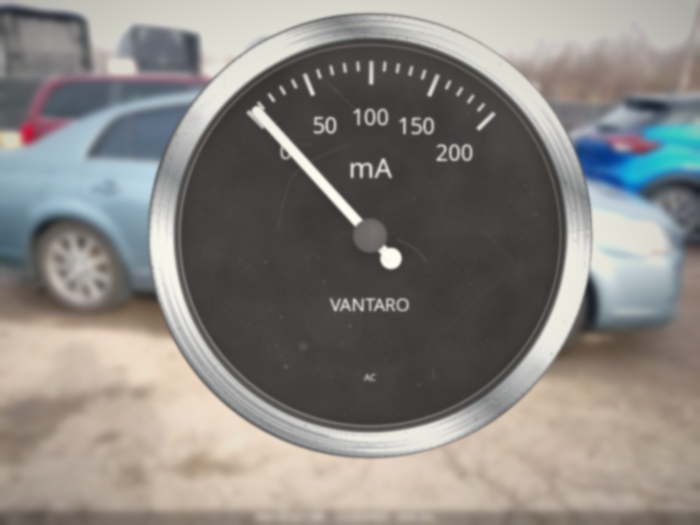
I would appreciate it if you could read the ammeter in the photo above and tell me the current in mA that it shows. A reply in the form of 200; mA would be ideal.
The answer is 5; mA
